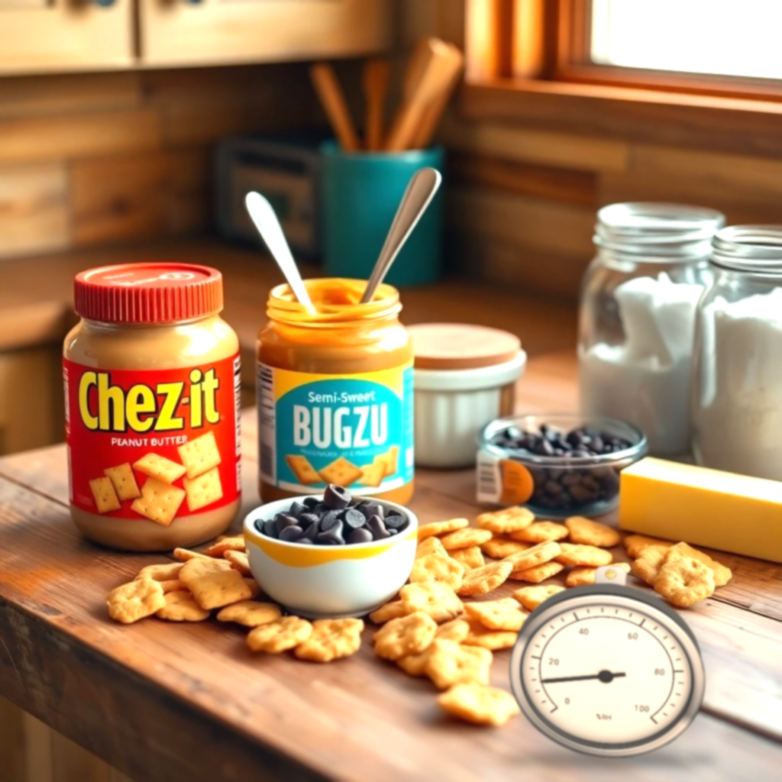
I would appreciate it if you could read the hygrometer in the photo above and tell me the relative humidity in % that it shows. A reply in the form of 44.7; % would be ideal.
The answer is 12; %
